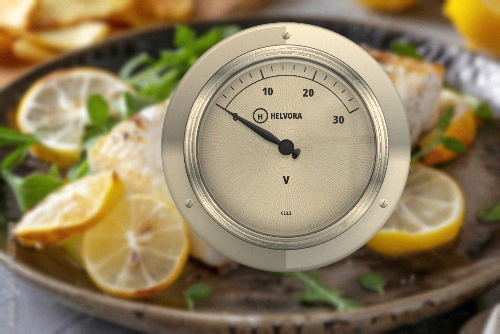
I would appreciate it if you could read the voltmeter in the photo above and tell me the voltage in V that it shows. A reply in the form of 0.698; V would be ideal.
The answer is 0; V
